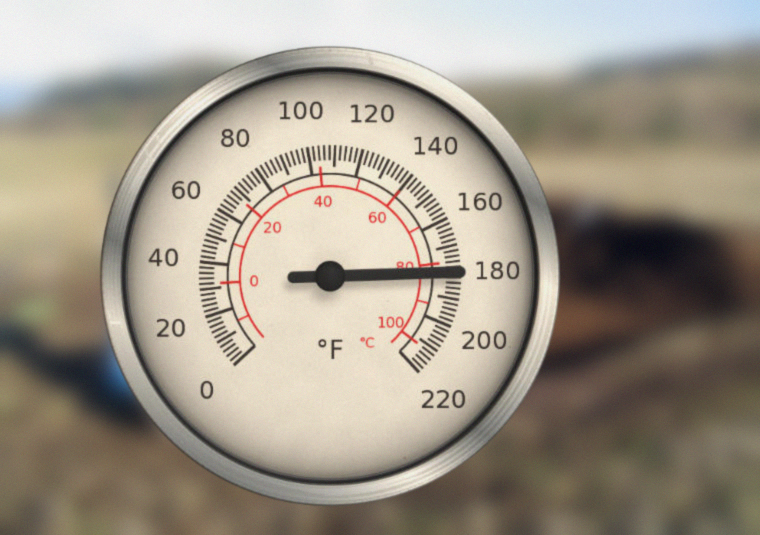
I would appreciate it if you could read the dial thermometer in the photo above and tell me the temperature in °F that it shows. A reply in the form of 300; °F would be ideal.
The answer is 180; °F
